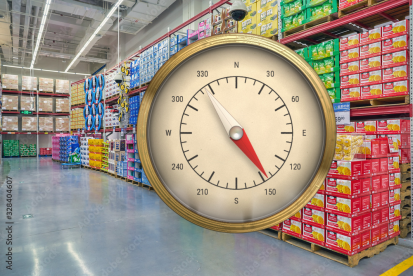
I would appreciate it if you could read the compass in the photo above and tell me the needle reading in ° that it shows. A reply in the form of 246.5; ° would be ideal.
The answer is 145; °
